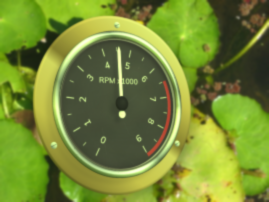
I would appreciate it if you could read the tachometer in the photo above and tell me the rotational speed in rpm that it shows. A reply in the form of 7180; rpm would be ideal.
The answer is 4500; rpm
